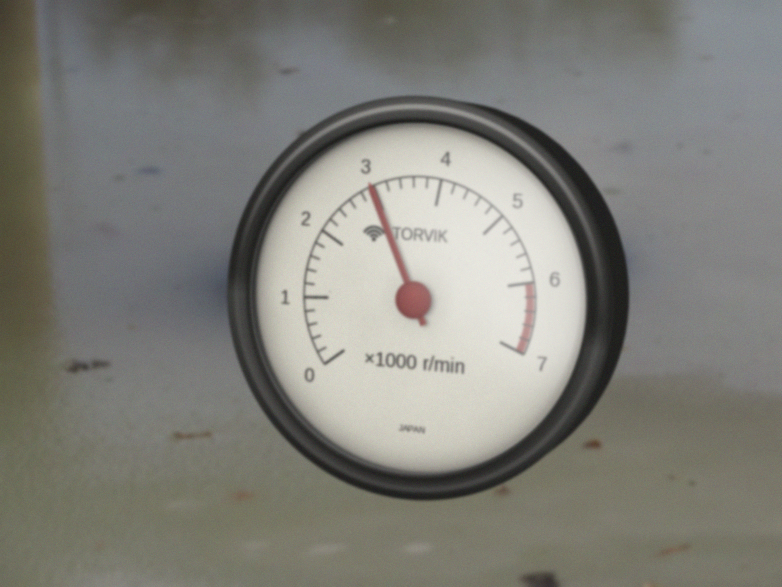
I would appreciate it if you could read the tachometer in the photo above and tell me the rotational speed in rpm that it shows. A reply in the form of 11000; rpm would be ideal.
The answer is 3000; rpm
